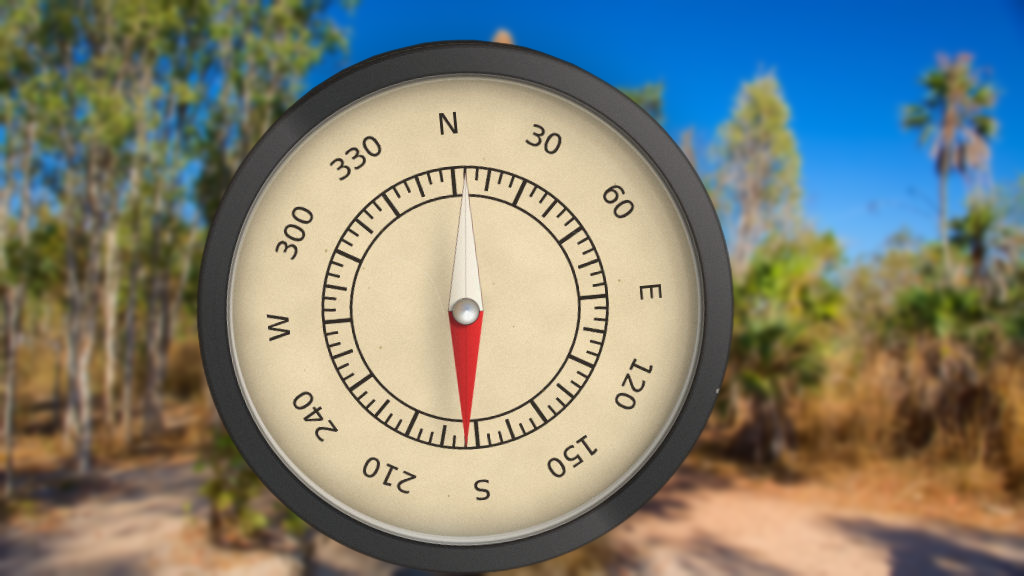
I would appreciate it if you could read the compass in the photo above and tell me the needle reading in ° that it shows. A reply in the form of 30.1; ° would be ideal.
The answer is 185; °
